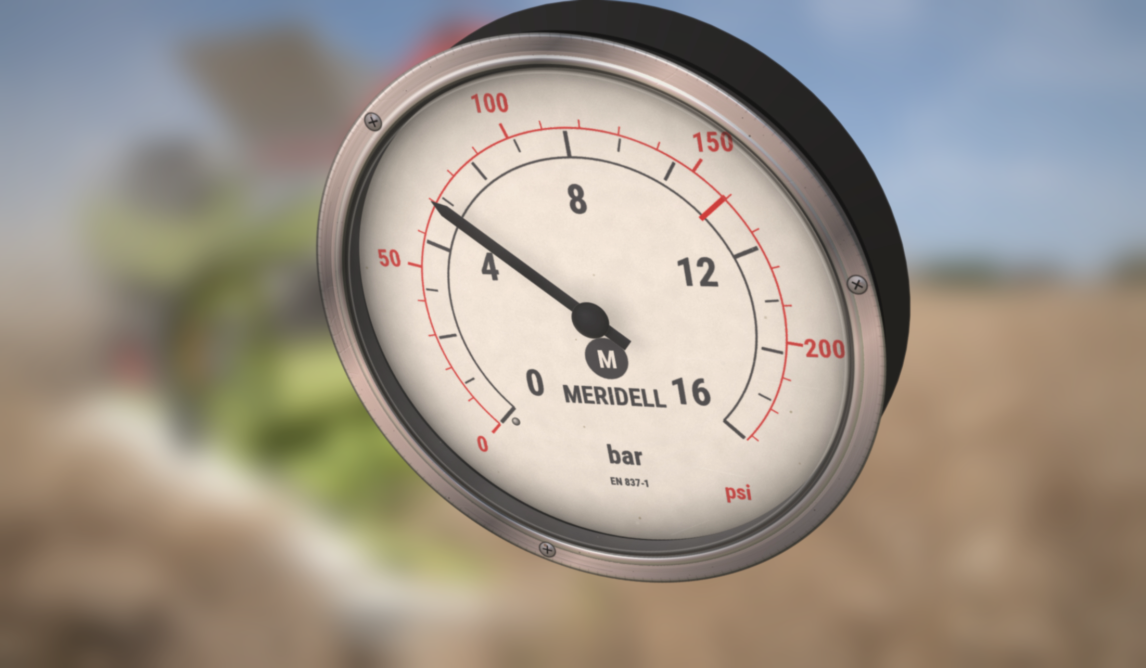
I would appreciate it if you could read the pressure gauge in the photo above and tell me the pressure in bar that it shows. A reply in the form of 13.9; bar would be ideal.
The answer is 5; bar
